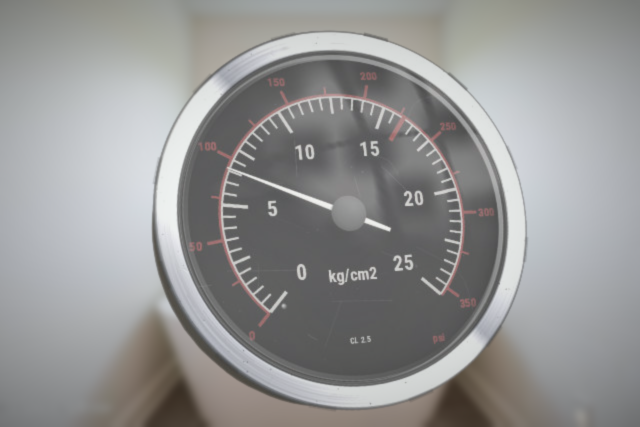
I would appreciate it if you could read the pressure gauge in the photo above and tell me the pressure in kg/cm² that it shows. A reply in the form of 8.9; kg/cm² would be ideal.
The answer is 6.5; kg/cm²
